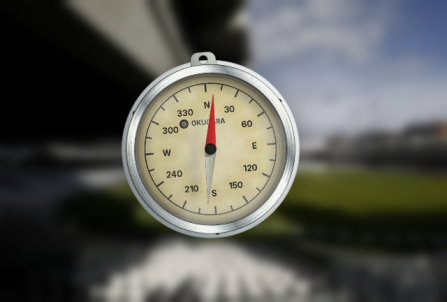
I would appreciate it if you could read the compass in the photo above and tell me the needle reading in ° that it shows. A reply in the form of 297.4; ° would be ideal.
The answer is 7.5; °
